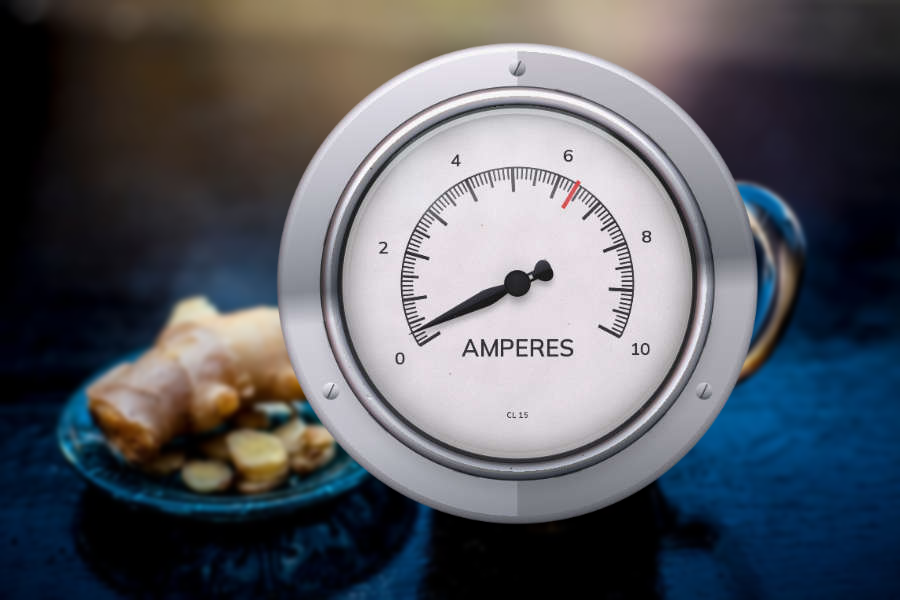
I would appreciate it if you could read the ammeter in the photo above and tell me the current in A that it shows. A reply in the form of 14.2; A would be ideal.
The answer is 0.3; A
